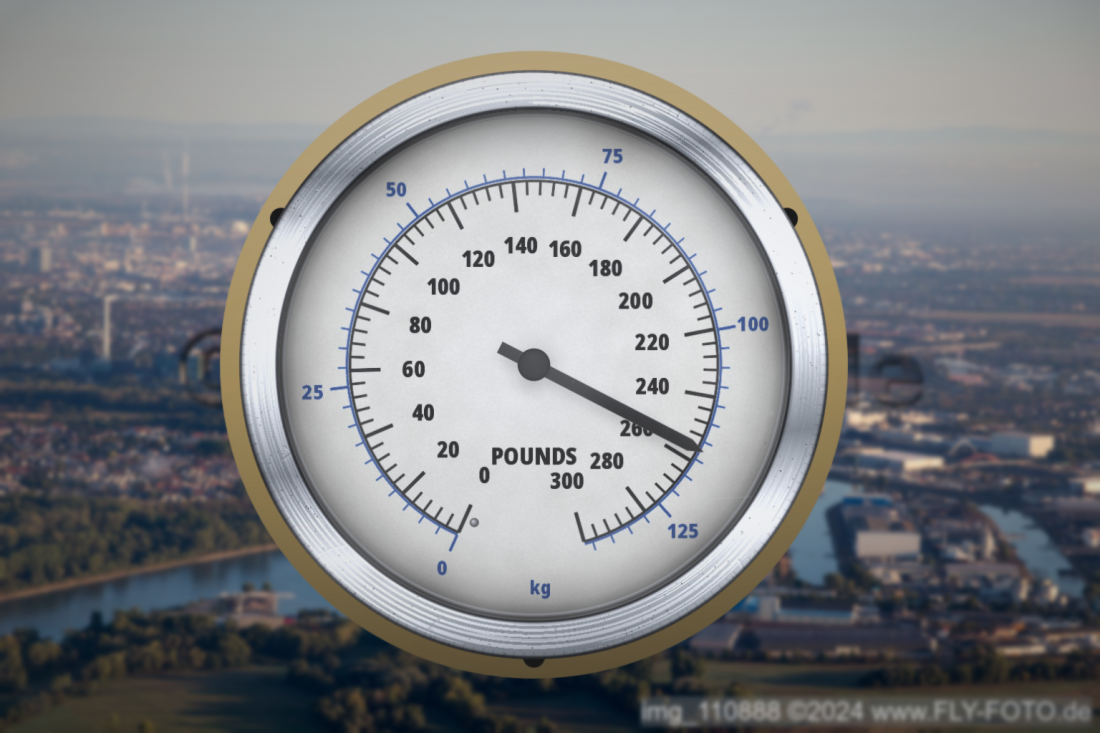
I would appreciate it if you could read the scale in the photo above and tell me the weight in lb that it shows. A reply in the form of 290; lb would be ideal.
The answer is 256; lb
